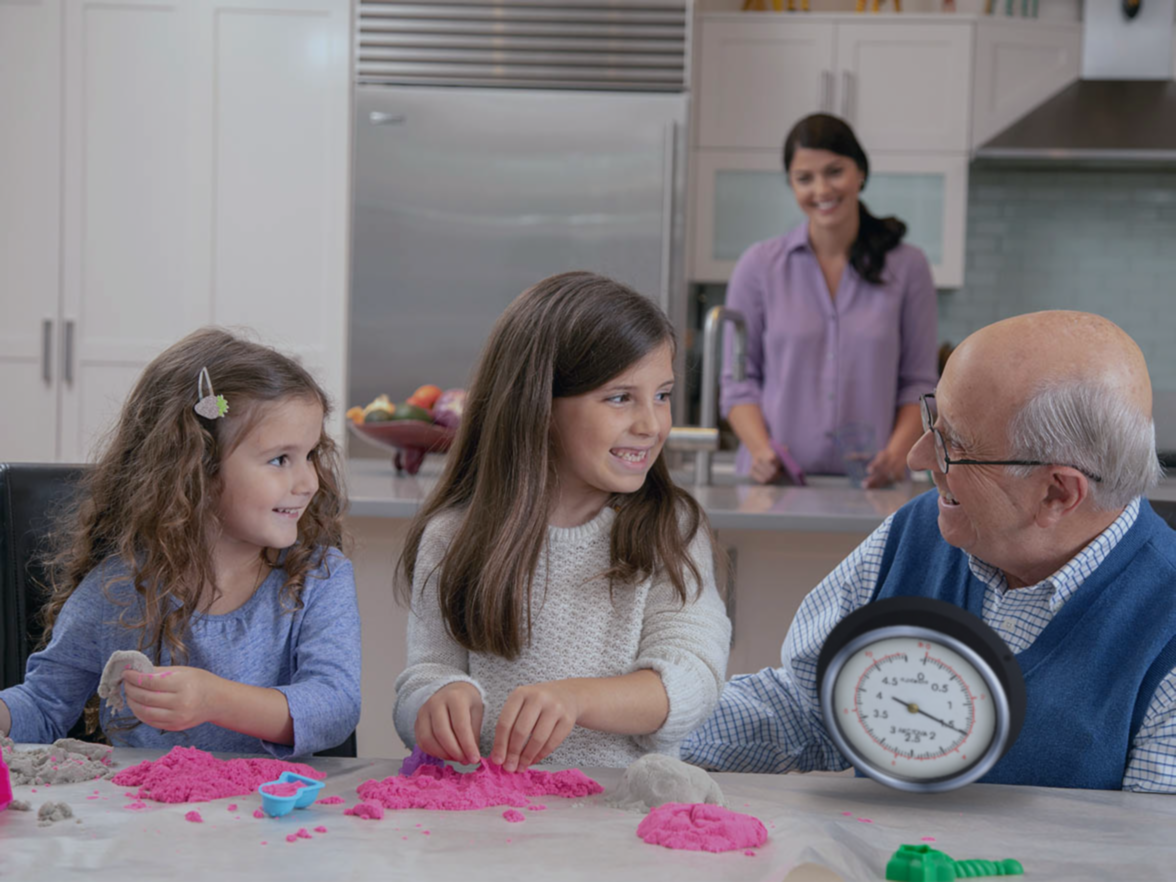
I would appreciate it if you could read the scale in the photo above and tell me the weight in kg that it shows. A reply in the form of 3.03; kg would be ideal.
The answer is 1.5; kg
